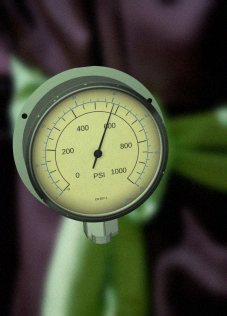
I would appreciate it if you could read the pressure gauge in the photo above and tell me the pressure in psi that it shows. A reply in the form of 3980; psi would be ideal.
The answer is 575; psi
